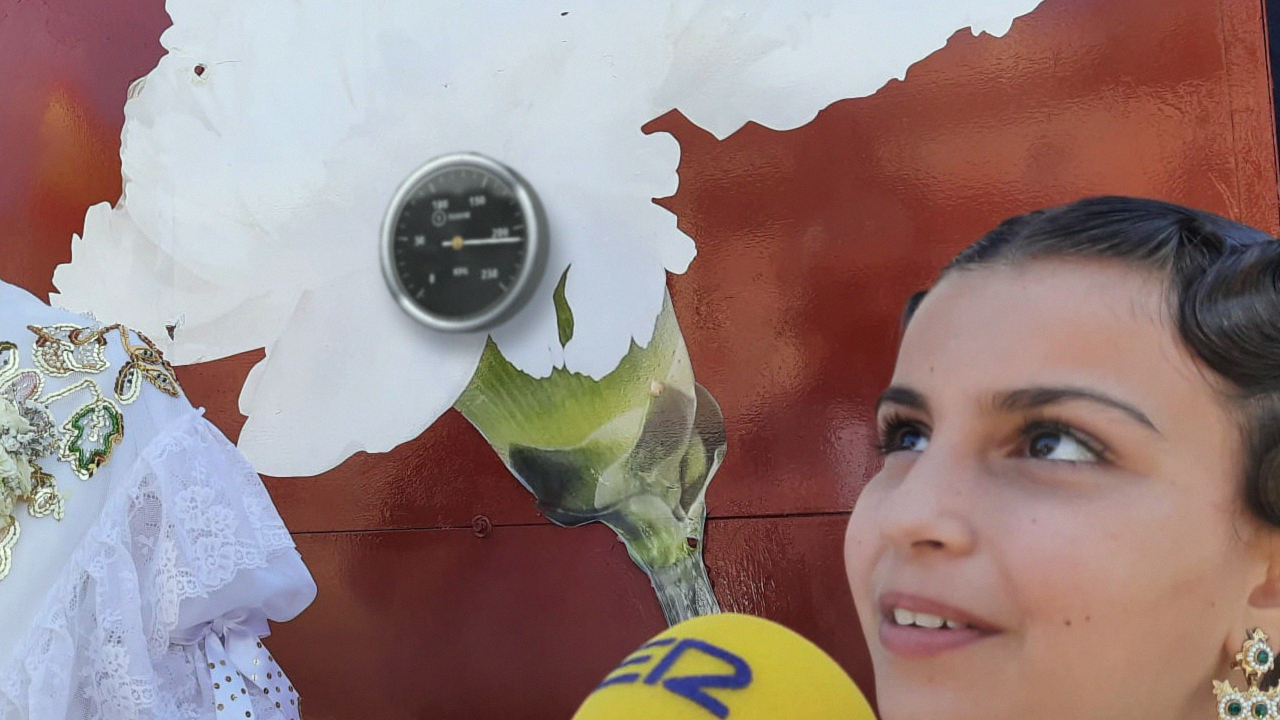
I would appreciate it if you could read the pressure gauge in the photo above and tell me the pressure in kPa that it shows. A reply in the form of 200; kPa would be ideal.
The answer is 210; kPa
